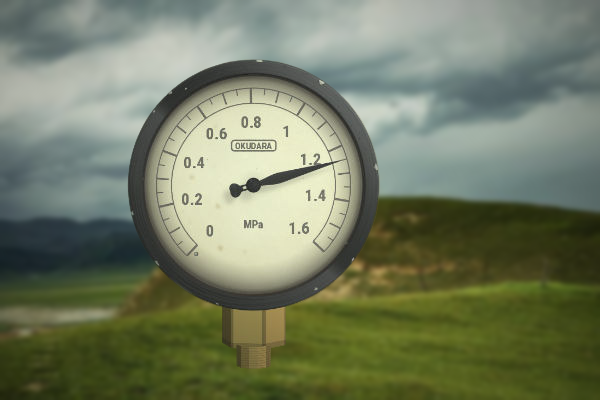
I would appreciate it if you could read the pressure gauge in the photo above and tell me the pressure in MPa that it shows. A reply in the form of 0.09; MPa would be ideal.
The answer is 1.25; MPa
